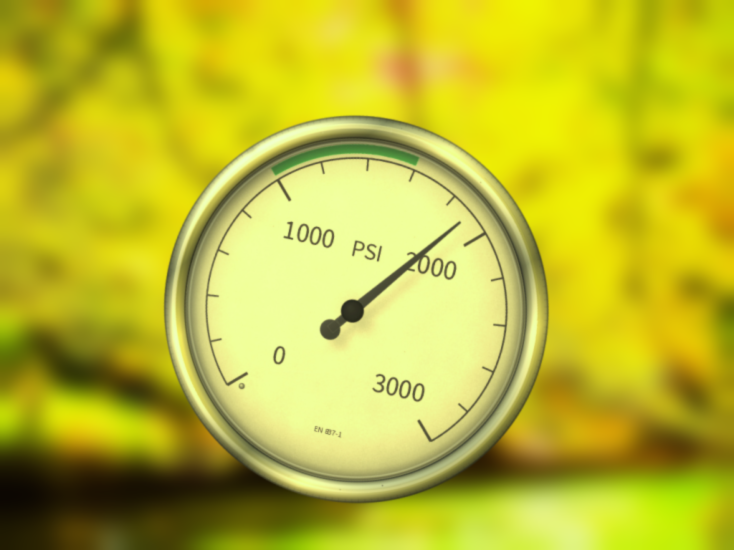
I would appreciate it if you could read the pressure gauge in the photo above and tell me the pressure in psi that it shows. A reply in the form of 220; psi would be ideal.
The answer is 1900; psi
